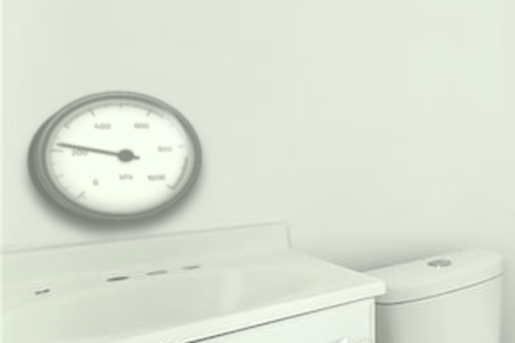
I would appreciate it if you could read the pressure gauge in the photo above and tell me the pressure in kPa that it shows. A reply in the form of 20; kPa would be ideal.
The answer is 225; kPa
